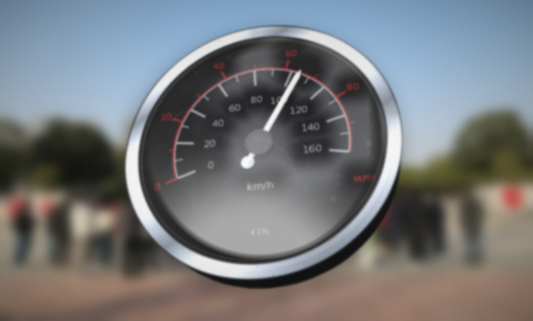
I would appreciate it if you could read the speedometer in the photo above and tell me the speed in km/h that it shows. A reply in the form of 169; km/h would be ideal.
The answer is 105; km/h
